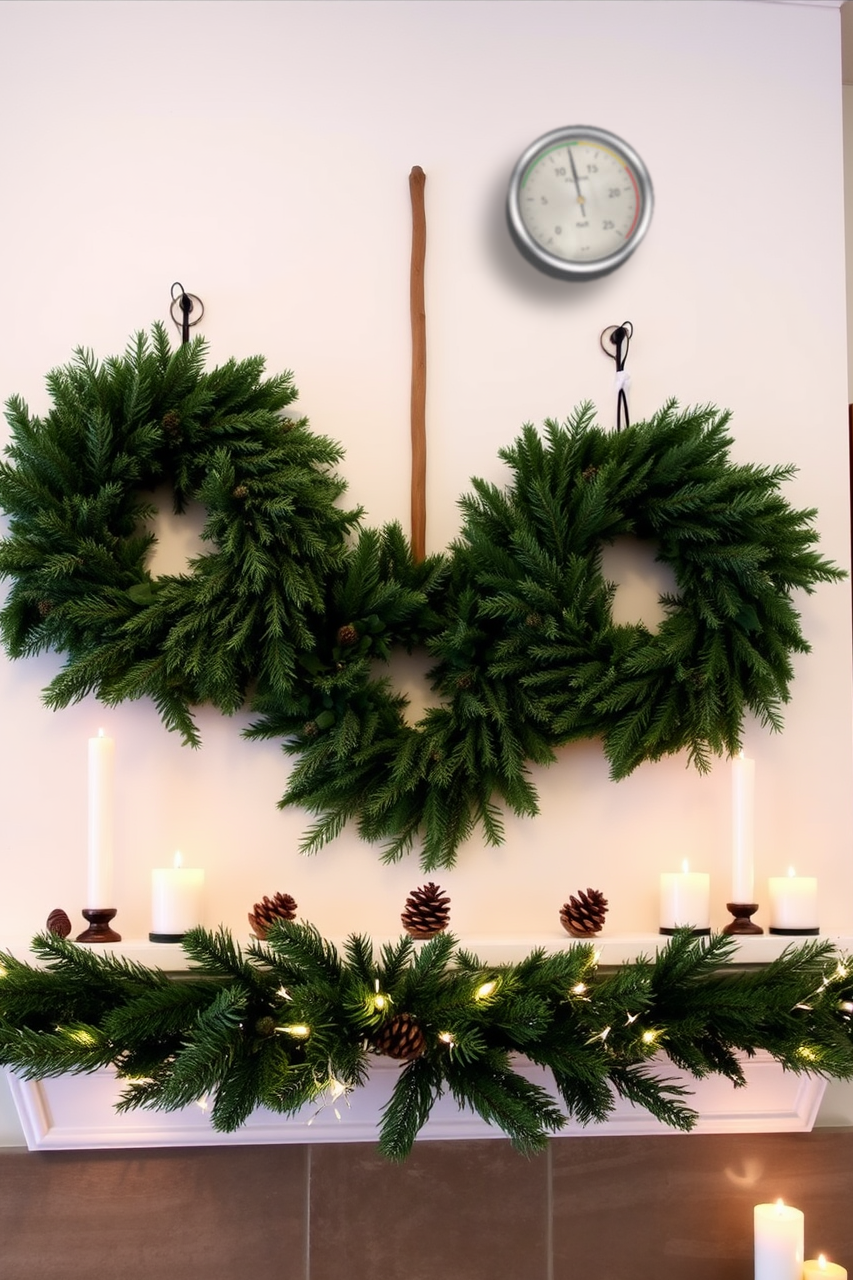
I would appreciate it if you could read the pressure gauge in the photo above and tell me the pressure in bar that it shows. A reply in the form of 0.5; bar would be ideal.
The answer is 12; bar
